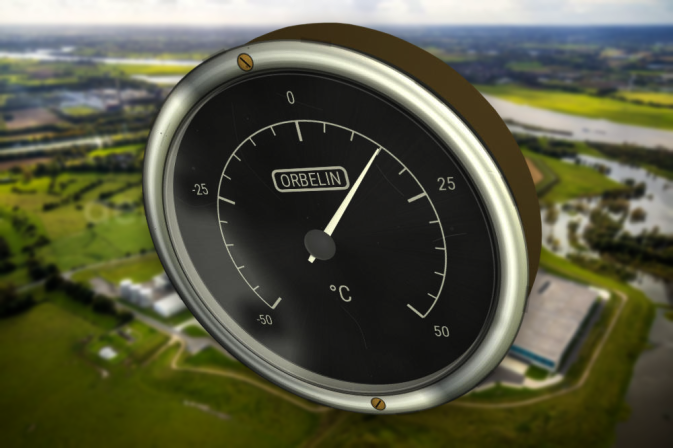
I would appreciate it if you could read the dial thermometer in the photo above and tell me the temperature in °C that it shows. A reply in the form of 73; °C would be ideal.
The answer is 15; °C
